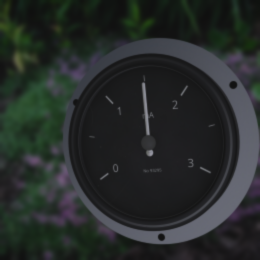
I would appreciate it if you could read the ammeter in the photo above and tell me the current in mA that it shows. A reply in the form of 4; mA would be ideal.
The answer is 1.5; mA
